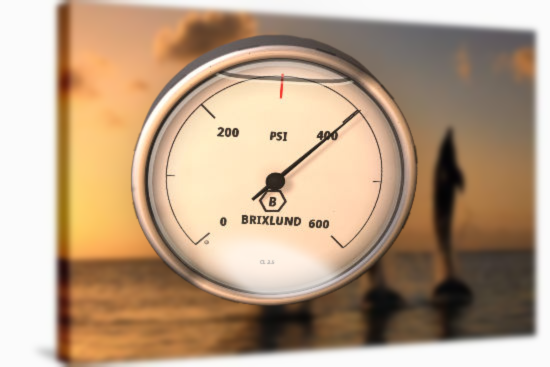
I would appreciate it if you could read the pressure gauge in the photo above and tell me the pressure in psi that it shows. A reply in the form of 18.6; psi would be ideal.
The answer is 400; psi
